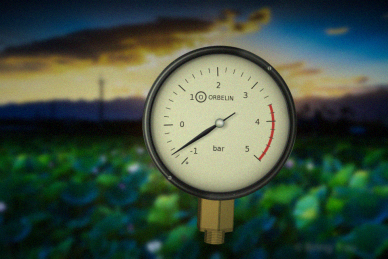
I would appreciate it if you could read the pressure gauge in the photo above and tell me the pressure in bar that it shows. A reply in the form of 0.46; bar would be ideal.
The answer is -0.7; bar
